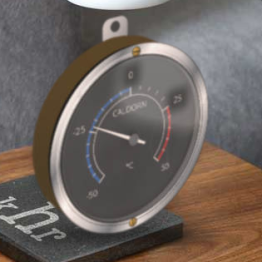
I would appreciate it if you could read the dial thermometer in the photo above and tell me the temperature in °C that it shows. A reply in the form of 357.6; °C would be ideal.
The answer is -22.5; °C
